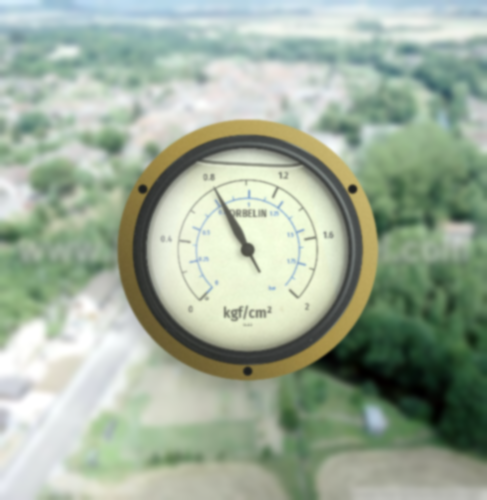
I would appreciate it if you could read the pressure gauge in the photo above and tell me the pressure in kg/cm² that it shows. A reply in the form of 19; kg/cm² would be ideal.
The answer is 0.8; kg/cm²
